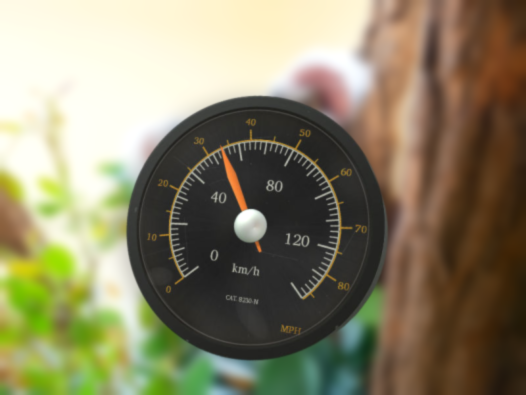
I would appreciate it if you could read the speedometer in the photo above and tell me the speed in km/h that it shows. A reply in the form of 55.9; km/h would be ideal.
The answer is 54; km/h
